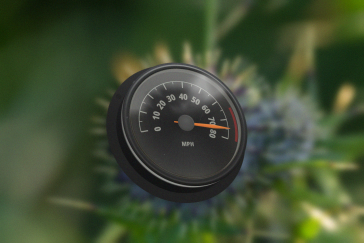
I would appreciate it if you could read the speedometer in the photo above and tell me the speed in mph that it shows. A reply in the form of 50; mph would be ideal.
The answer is 75; mph
